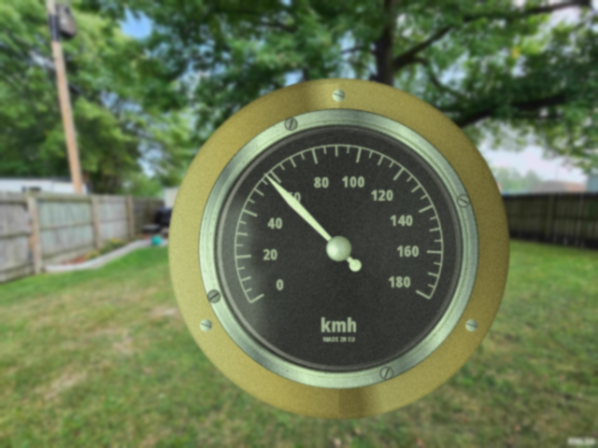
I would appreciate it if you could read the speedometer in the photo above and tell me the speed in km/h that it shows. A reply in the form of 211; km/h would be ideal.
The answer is 57.5; km/h
